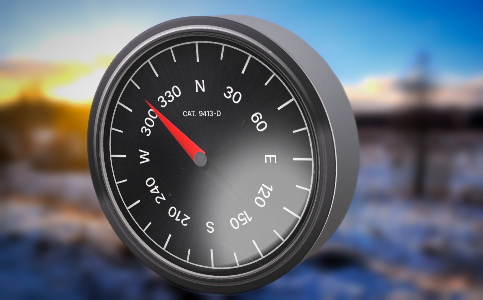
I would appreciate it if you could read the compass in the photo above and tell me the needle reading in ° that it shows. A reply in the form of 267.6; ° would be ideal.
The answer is 315; °
